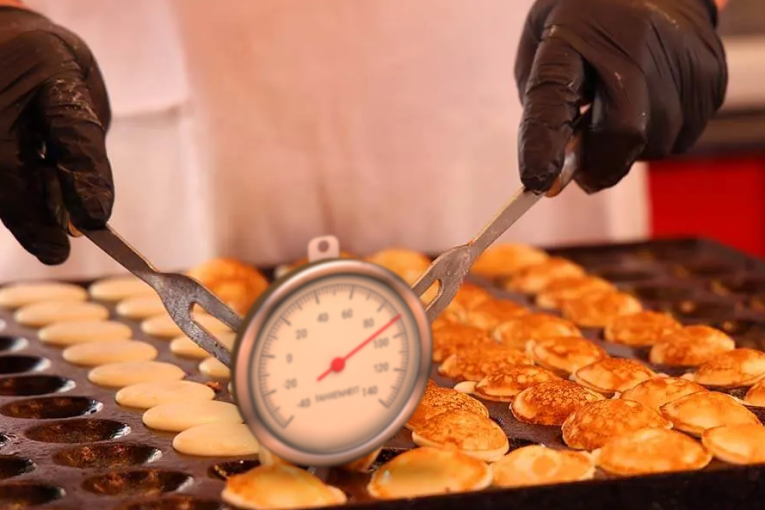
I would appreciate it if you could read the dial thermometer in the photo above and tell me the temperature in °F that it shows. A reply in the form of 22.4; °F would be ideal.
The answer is 90; °F
